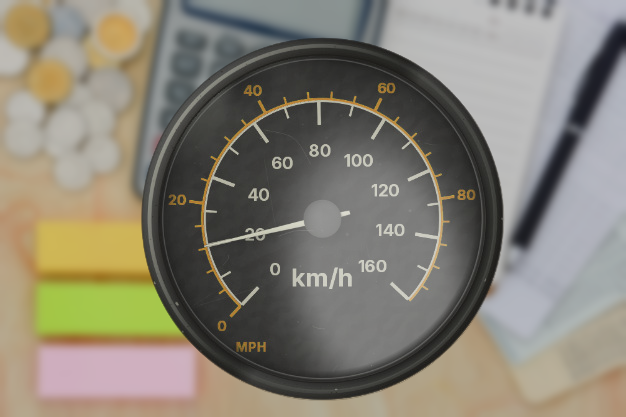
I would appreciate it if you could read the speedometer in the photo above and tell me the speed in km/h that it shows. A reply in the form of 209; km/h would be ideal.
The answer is 20; km/h
